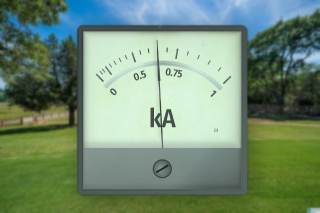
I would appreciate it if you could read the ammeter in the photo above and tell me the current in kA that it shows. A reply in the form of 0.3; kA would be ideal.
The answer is 0.65; kA
